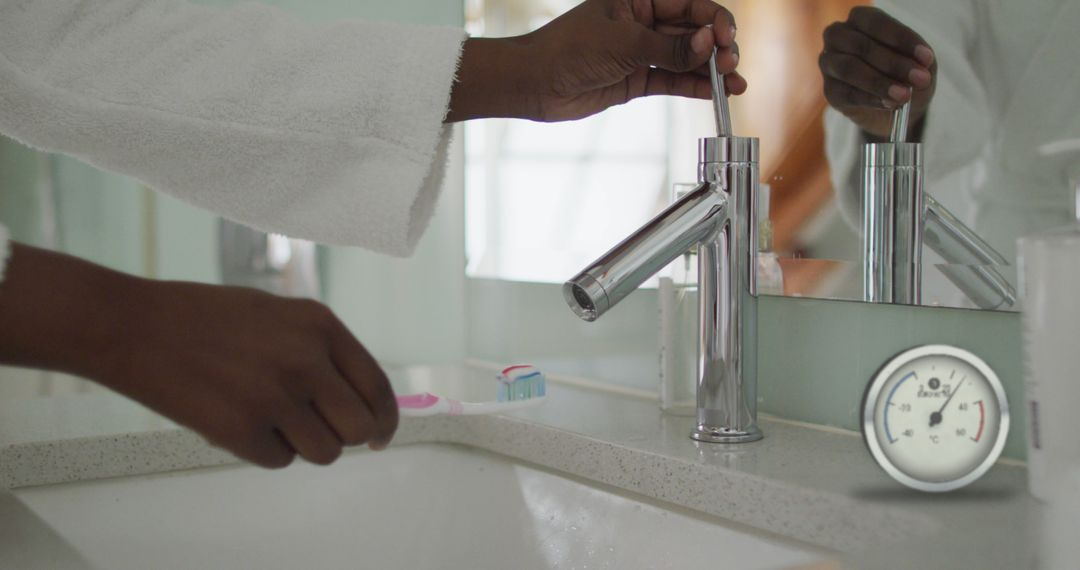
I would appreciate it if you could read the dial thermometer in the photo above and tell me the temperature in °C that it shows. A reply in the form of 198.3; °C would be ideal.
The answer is 25; °C
